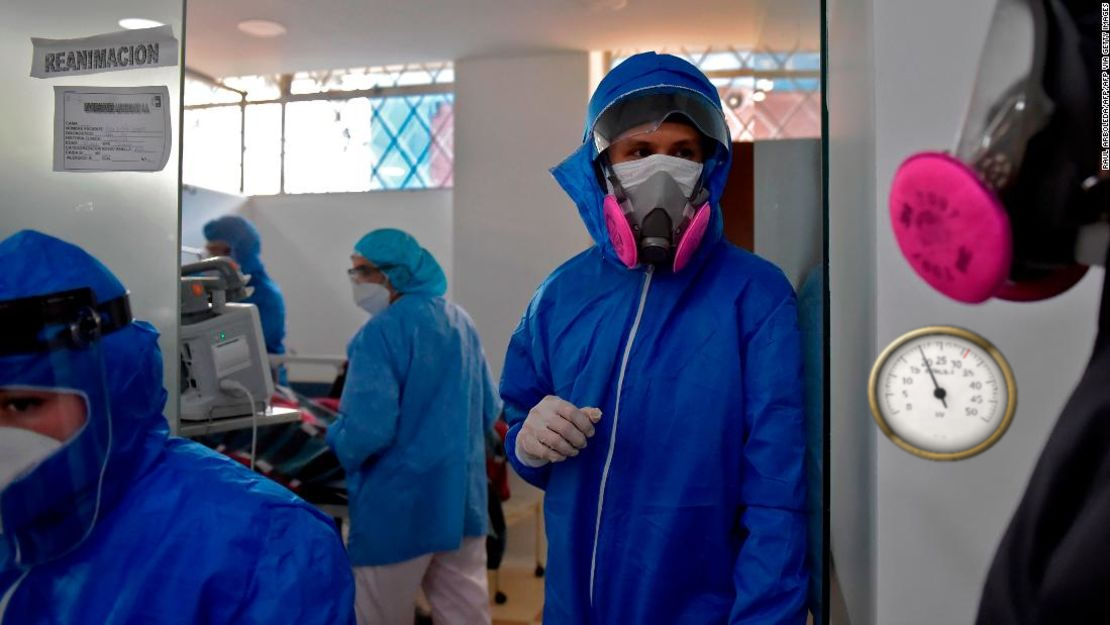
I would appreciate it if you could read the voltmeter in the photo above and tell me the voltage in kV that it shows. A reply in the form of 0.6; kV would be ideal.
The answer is 20; kV
